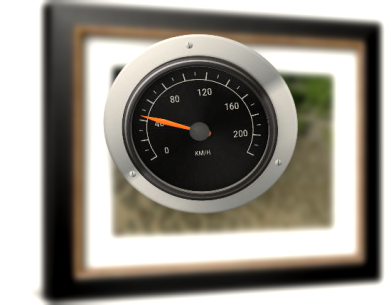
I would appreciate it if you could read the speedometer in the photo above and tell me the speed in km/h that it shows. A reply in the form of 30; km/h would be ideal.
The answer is 45; km/h
